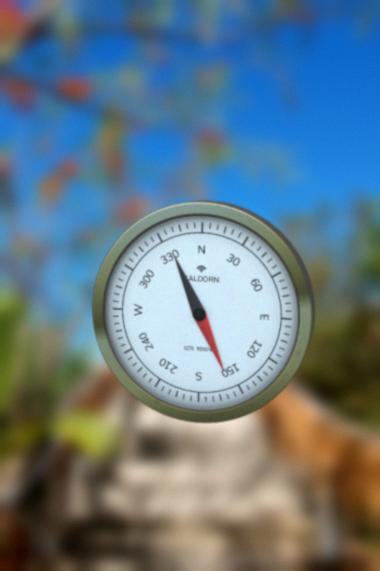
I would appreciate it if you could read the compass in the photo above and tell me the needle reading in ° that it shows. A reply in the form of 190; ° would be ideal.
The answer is 155; °
